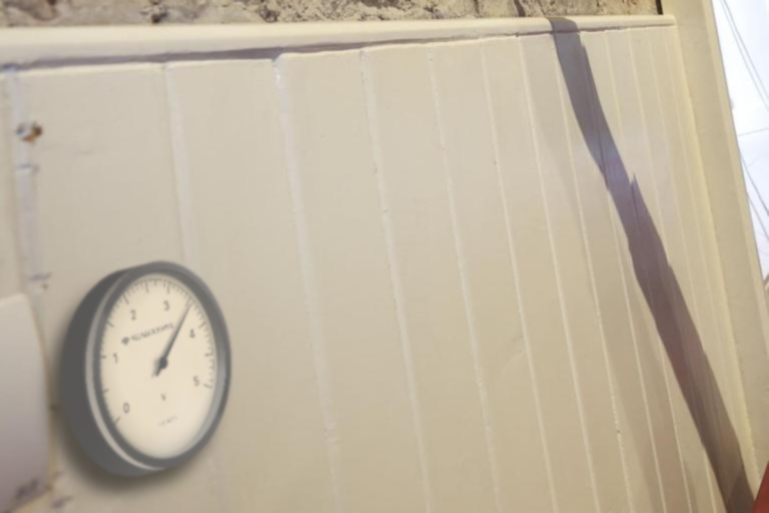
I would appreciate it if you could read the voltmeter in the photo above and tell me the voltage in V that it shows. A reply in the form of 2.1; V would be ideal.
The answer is 3.5; V
